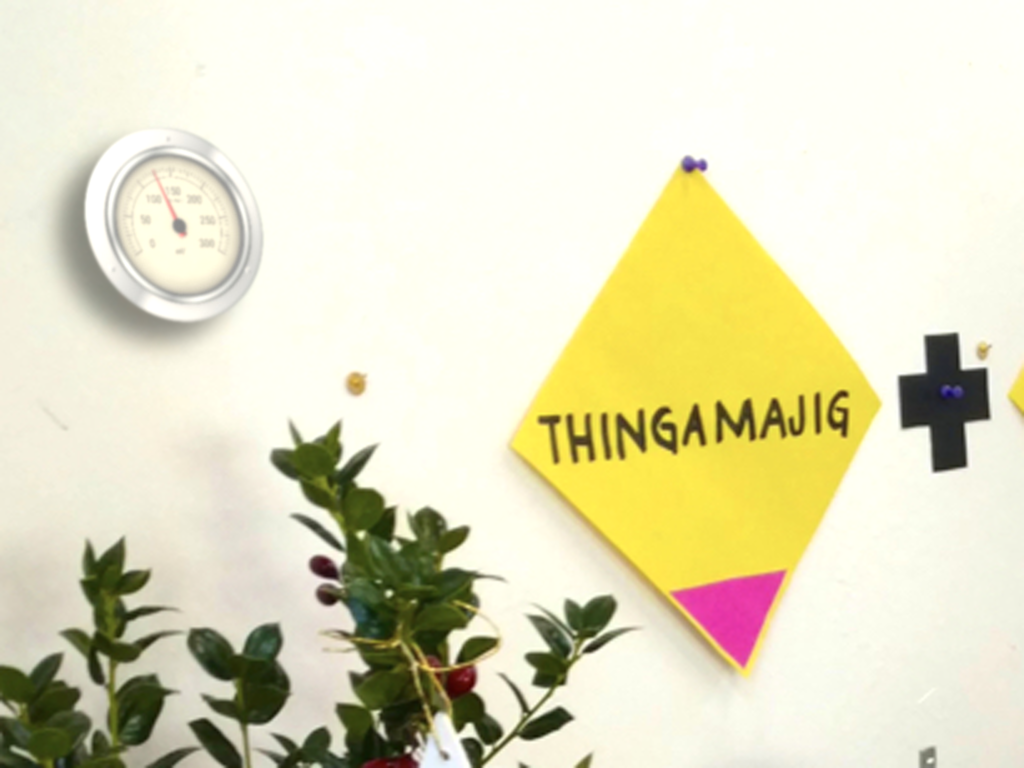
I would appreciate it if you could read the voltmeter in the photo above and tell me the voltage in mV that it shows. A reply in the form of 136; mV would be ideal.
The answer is 125; mV
